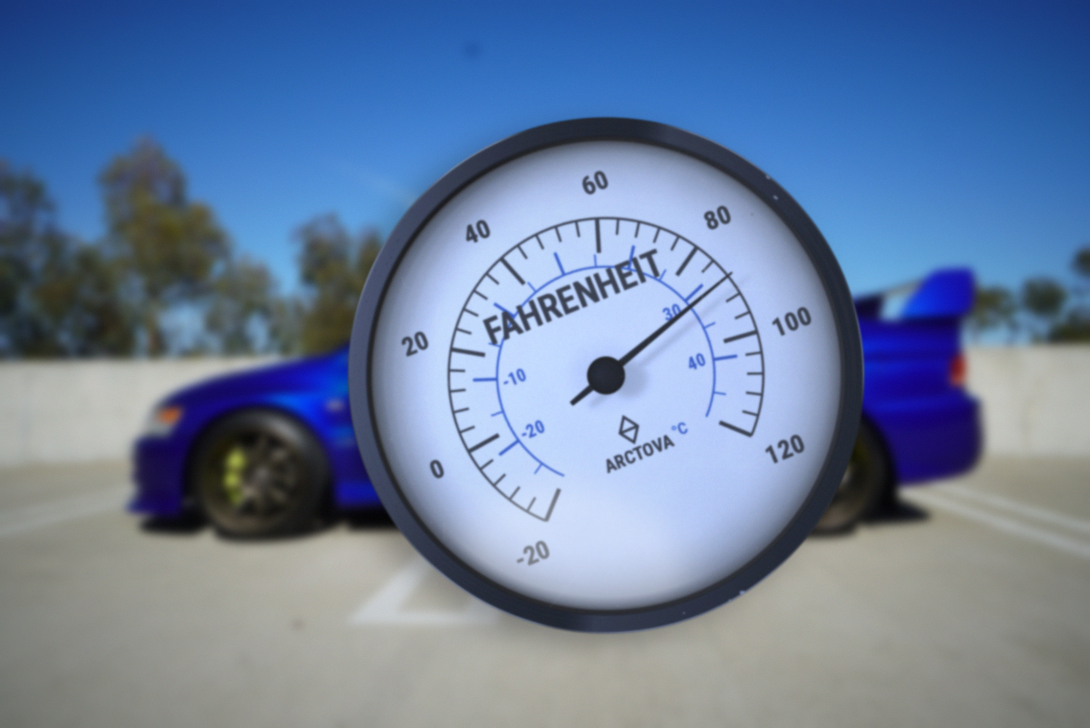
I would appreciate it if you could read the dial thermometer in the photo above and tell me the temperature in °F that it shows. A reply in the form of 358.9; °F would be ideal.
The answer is 88; °F
